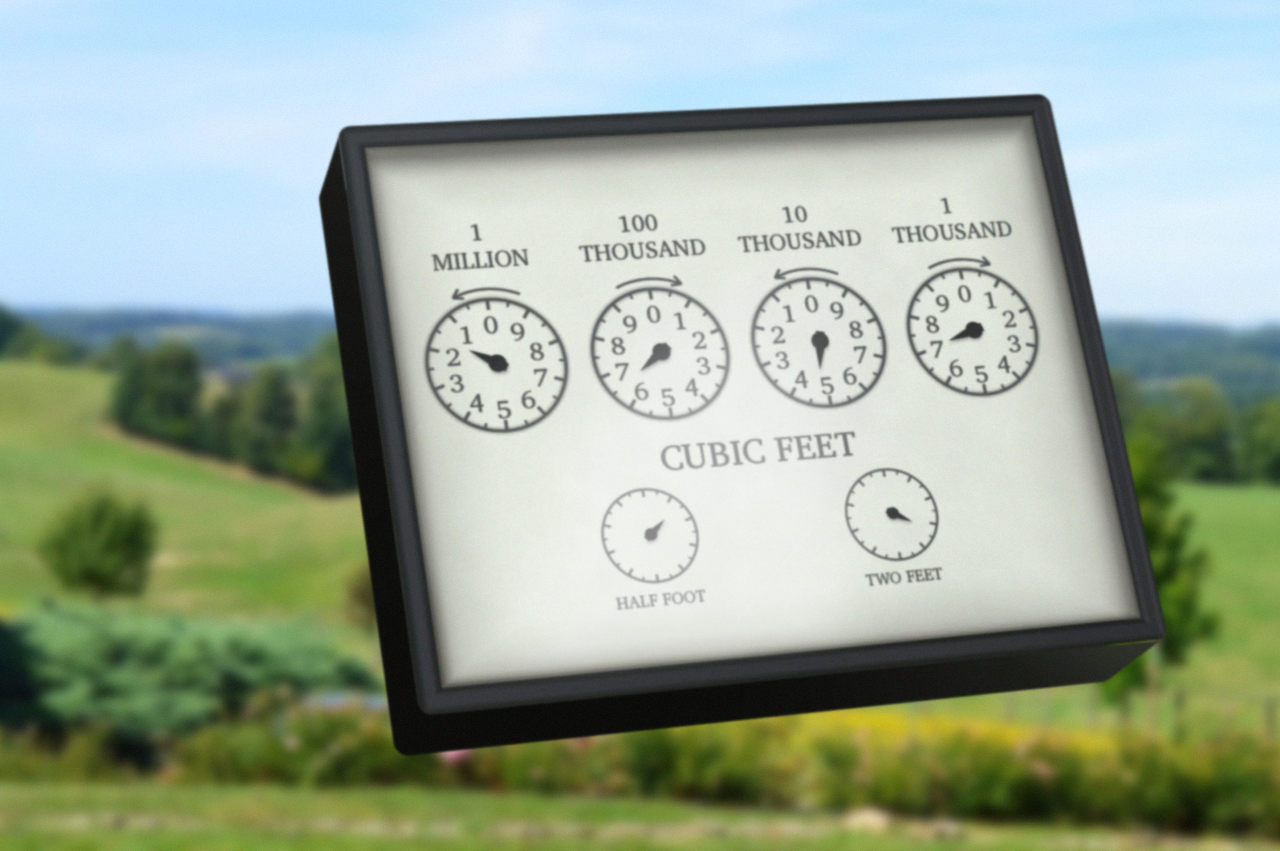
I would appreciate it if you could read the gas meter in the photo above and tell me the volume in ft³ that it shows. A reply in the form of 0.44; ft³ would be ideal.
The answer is 164700; ft³
